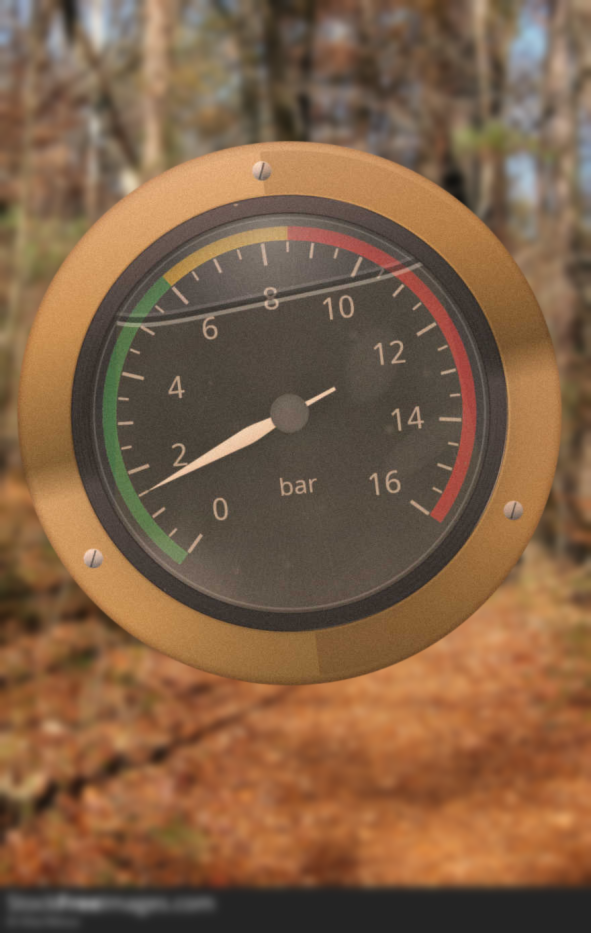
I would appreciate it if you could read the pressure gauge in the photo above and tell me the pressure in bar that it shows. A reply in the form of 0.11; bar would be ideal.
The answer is 1.5; bar
